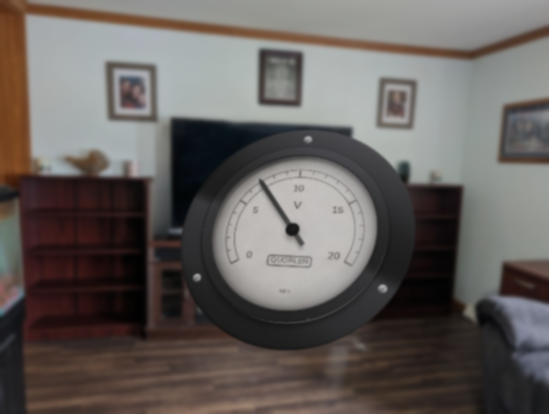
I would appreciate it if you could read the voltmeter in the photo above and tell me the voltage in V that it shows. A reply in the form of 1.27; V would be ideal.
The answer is 7; V
